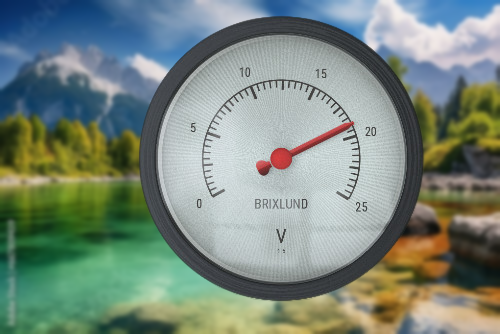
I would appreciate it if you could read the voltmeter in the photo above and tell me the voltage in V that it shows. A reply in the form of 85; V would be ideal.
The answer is 19; V
